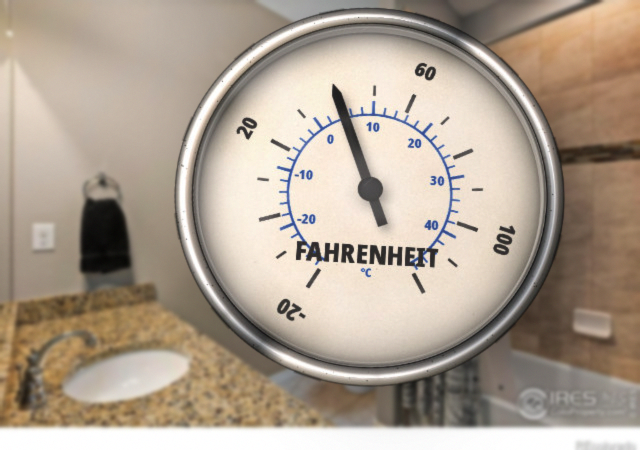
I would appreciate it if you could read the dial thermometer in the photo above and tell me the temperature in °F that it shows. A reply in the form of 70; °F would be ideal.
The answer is 40; °F
